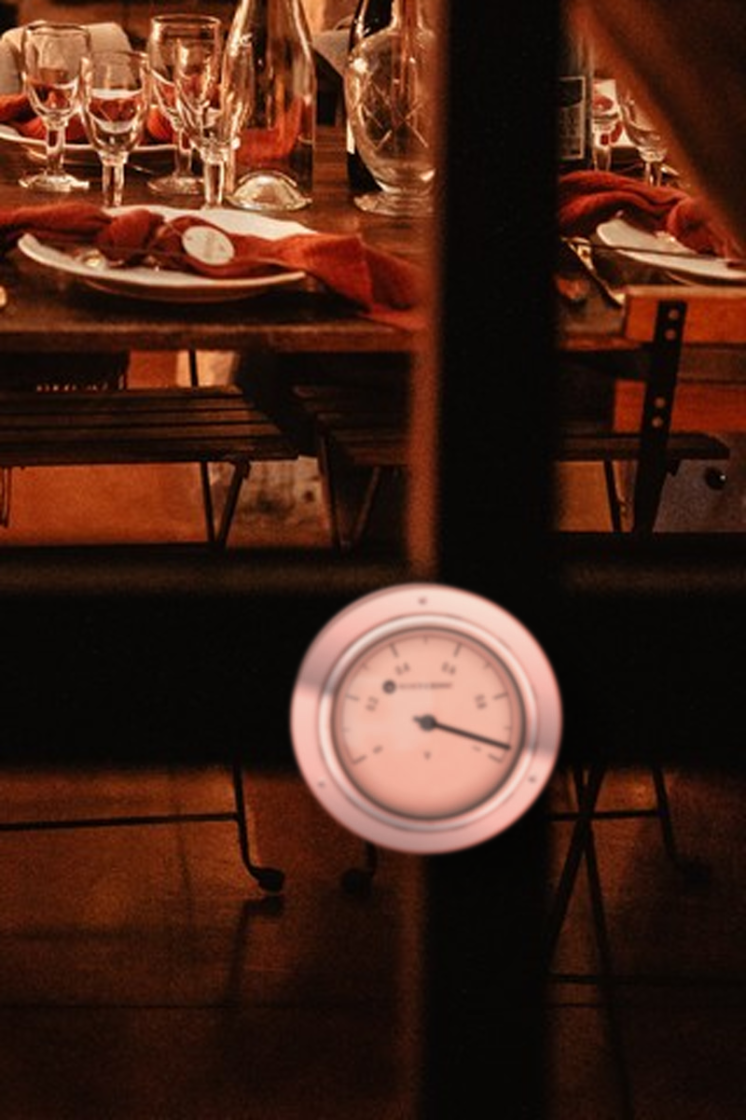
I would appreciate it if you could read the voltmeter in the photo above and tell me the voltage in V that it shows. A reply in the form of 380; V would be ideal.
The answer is 0.95; V
